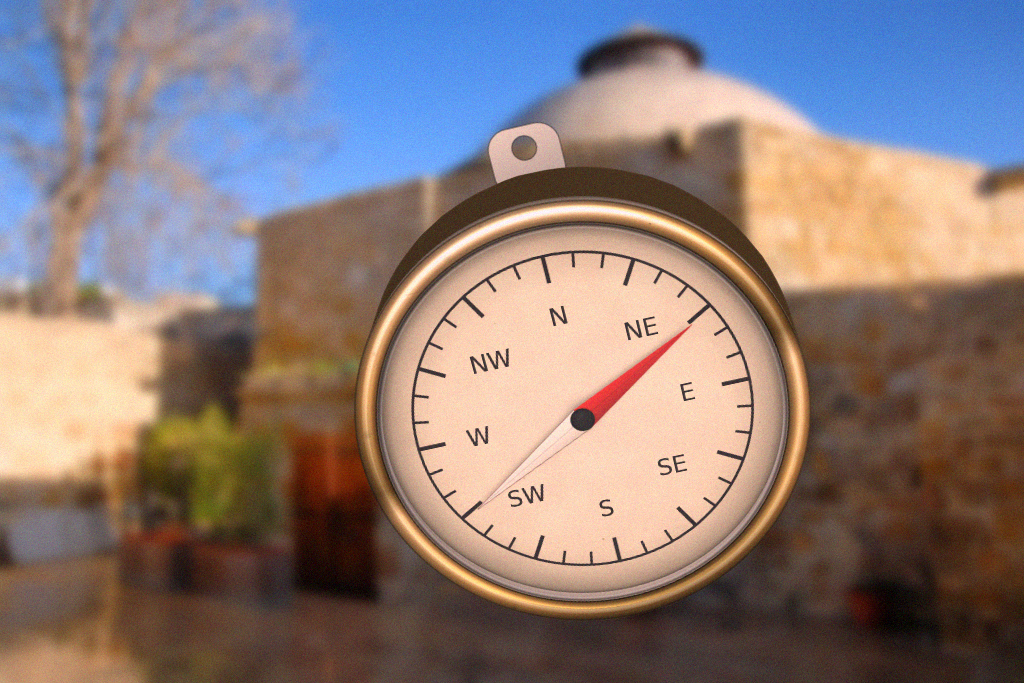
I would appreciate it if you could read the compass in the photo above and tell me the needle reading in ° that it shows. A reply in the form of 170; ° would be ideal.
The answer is 60; °
